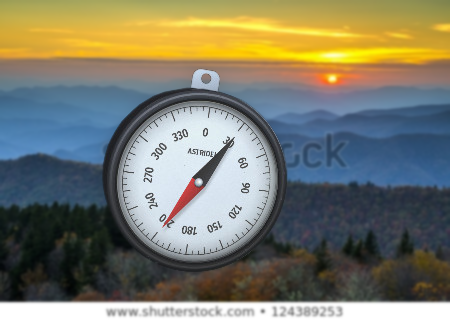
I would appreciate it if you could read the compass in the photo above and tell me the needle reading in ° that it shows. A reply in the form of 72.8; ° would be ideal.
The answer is 210; °
